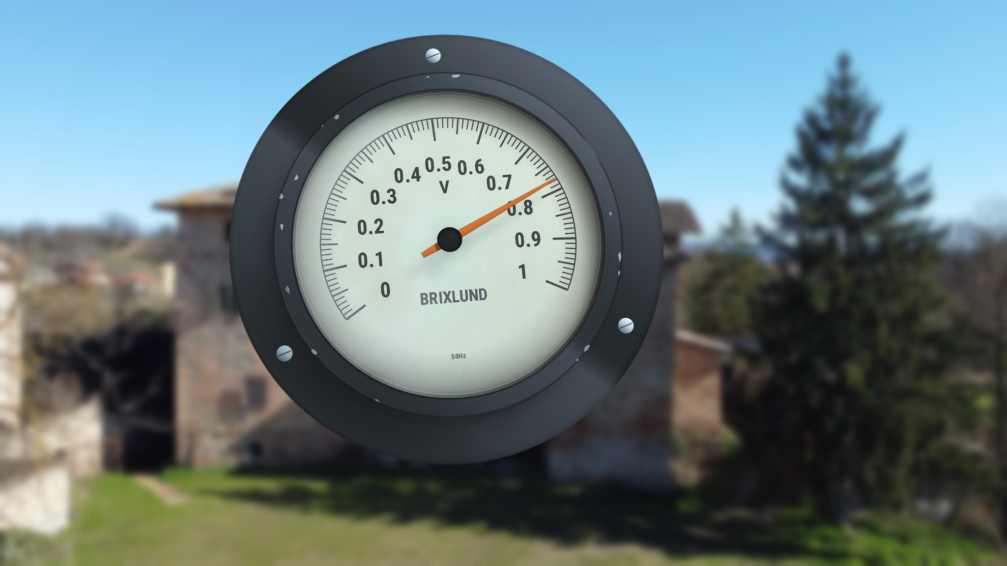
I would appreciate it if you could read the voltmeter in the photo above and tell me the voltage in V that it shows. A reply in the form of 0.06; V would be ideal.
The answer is 0.78; V
